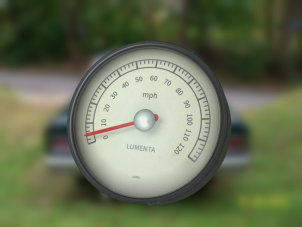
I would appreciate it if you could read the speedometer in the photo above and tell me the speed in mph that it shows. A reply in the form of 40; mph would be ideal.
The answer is 4; mph
